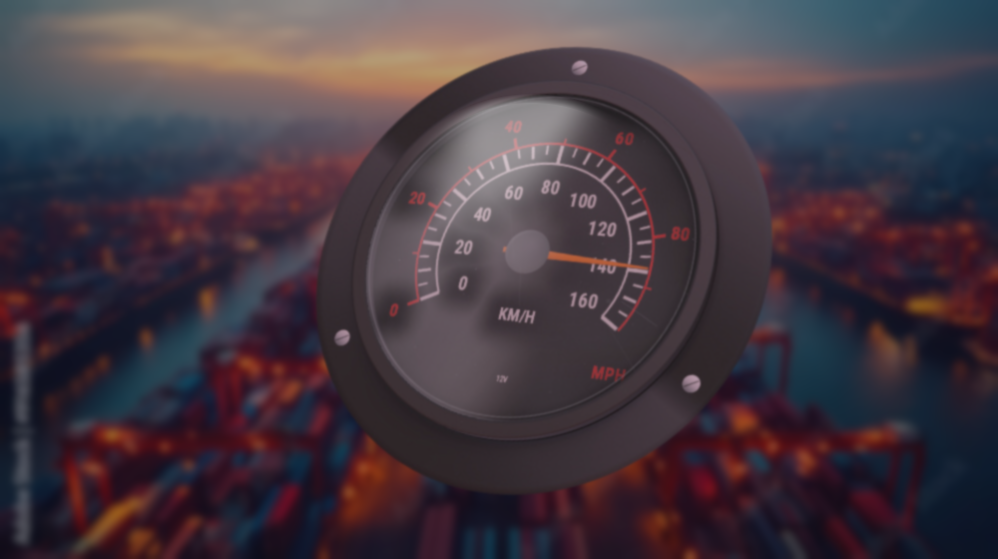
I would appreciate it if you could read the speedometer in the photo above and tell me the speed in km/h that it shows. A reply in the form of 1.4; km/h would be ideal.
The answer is 140; km/h
